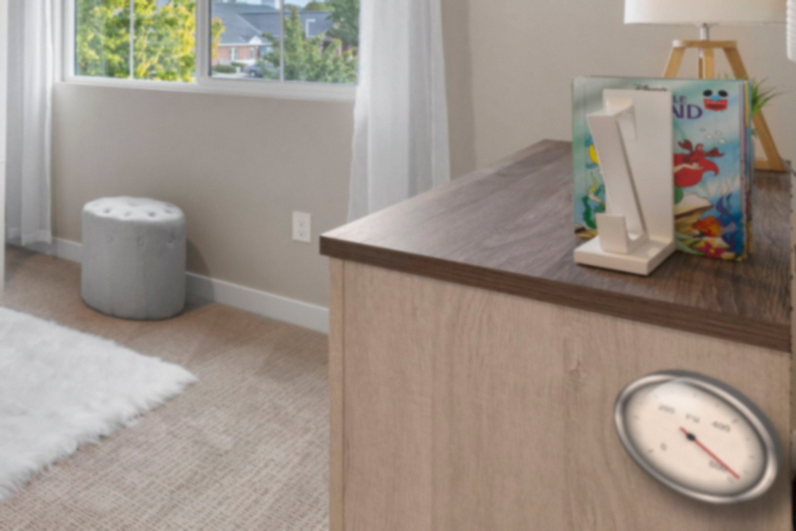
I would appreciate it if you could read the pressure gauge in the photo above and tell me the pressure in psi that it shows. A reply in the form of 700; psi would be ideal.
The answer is 575; psi
